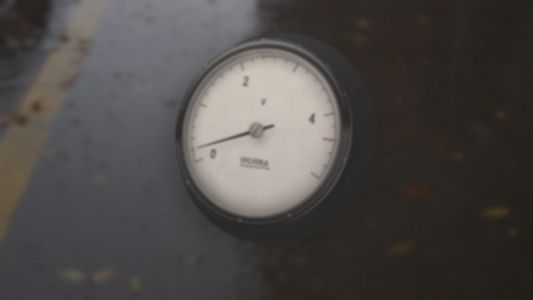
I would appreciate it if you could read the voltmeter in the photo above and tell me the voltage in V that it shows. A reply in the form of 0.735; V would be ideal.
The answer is 0.2; V
